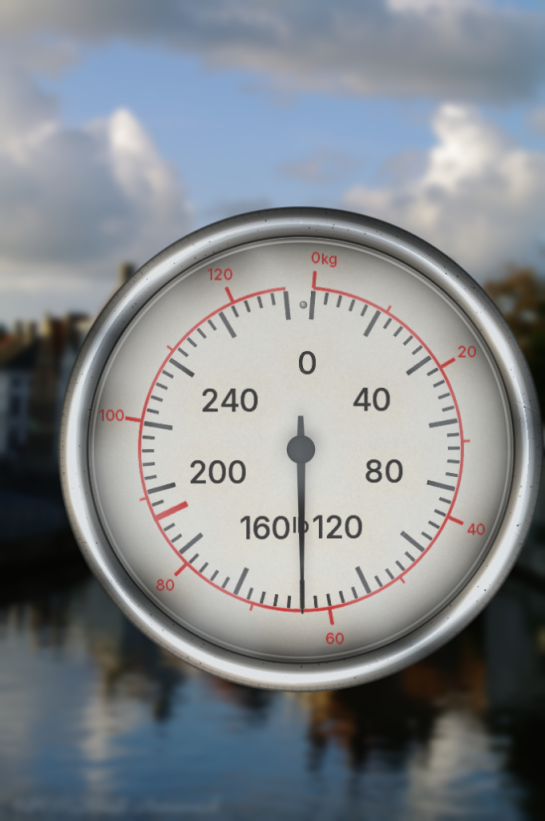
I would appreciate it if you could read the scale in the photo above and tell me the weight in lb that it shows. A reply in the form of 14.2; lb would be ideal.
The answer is 140; lb
